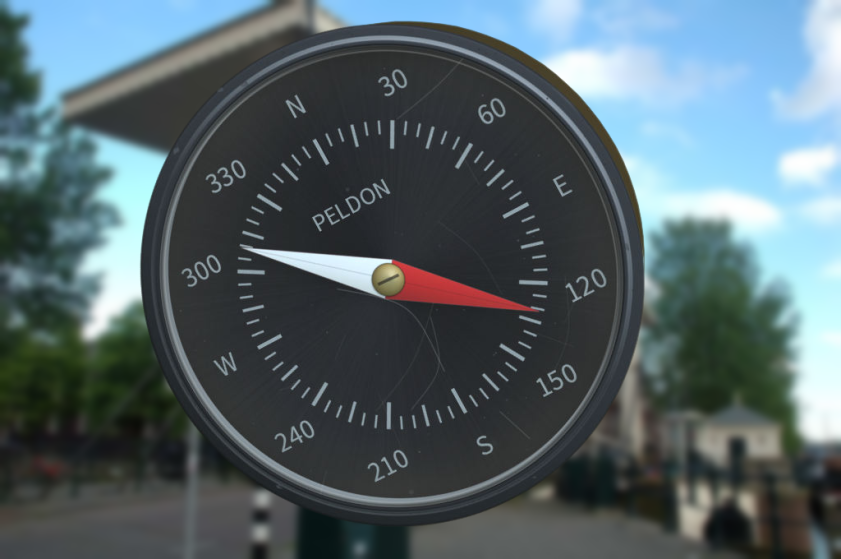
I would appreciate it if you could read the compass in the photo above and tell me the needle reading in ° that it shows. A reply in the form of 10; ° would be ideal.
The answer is 130; °
